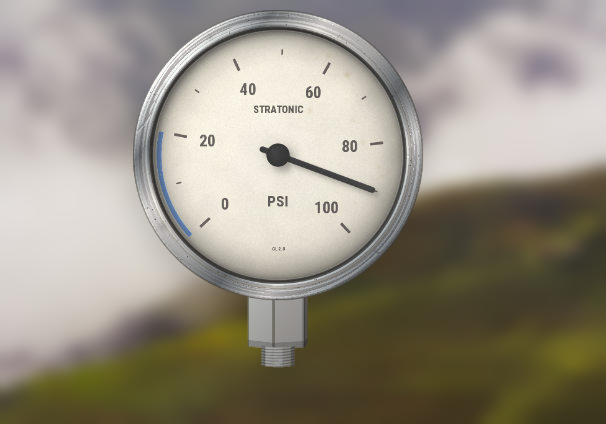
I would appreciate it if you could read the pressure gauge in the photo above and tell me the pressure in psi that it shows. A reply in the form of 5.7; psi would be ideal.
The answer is 90; psi
